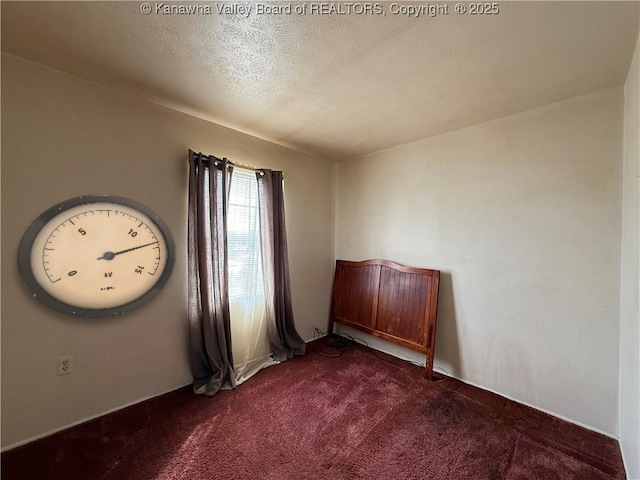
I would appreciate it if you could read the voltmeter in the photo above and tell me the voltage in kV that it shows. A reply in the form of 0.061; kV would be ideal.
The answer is 12; kV
